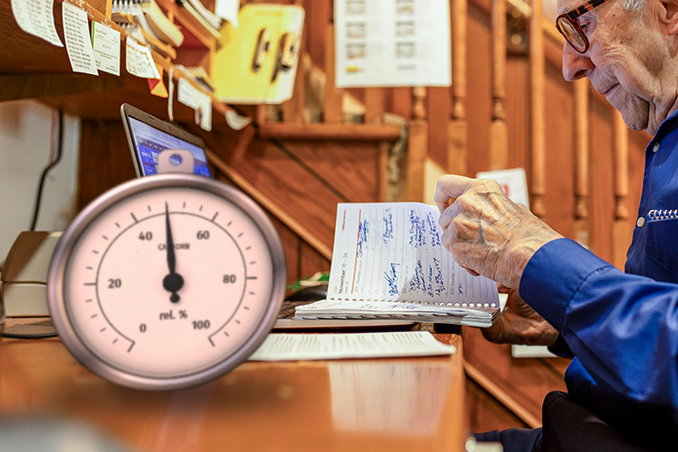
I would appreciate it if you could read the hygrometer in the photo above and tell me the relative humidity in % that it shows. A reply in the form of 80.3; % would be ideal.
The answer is 48; %
